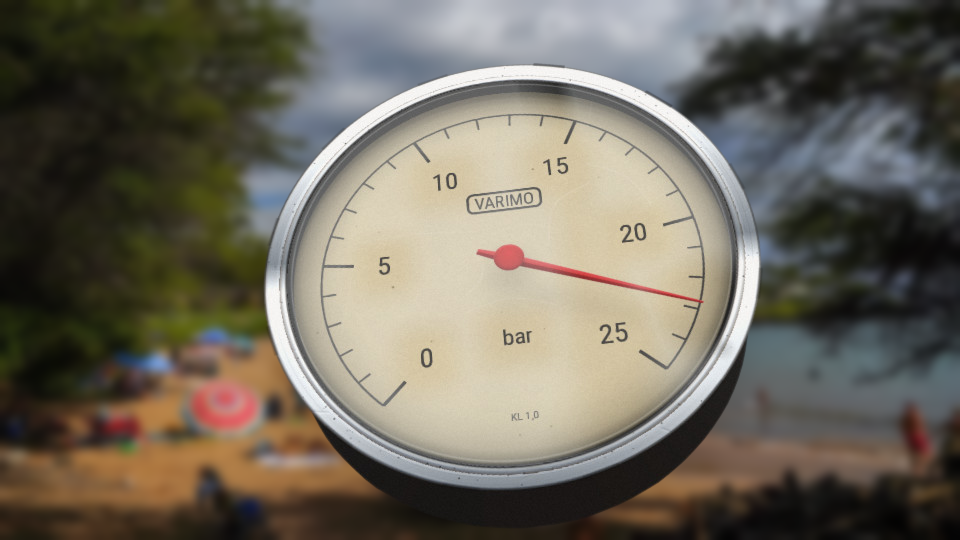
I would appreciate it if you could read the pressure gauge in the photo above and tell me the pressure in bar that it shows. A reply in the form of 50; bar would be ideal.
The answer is 23; bar
